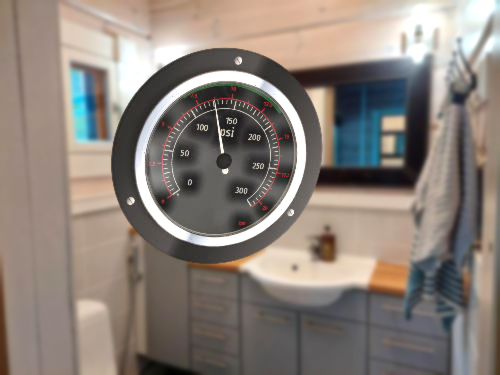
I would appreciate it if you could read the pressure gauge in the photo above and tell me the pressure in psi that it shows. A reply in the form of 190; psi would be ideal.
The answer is 125; psi
